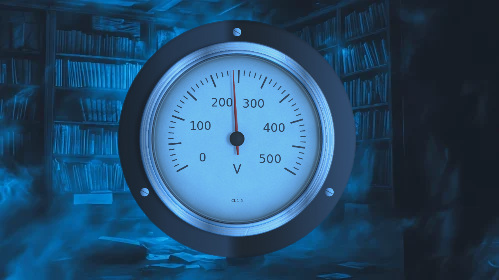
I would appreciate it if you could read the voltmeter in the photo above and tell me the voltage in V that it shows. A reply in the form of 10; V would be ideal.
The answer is 240; V
